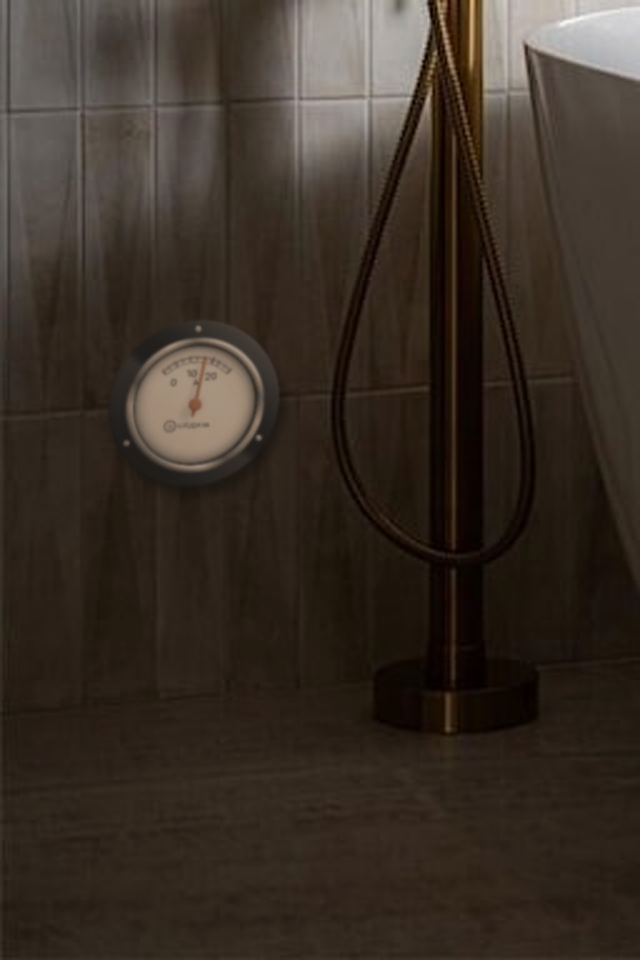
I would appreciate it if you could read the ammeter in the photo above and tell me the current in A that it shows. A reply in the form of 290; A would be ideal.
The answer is 15; A
